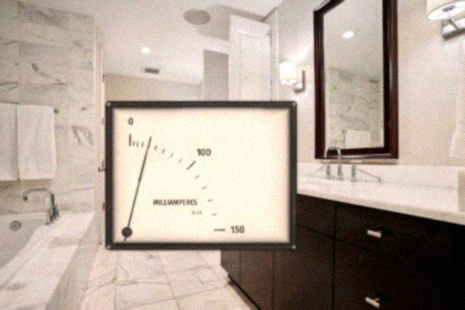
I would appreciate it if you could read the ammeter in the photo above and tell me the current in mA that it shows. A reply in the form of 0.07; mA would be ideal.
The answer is 50; mA
